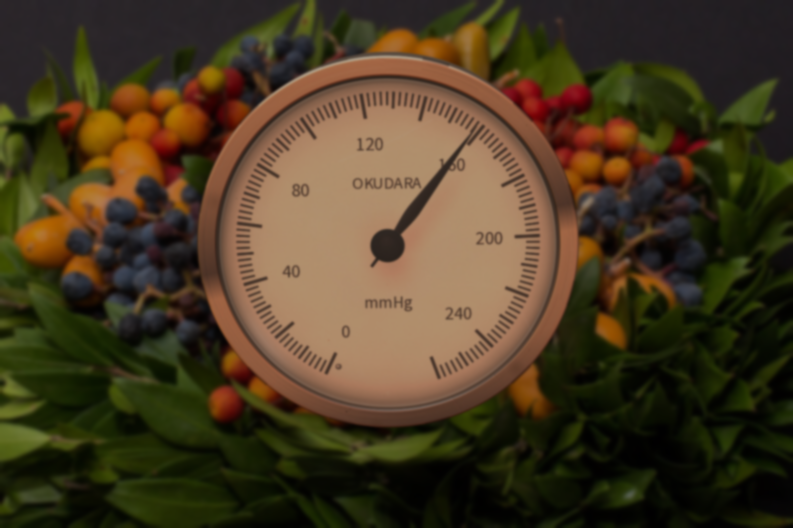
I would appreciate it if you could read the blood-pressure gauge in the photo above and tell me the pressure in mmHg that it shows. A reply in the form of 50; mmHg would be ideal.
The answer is 158; mmHg
